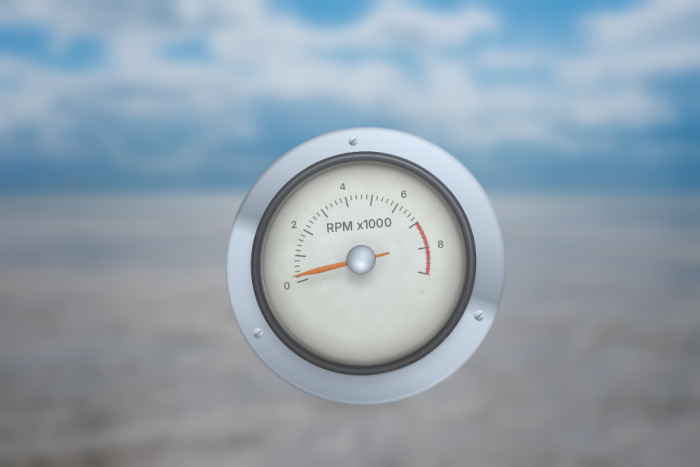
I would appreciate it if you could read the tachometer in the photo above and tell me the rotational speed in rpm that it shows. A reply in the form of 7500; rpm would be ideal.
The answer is 200; rpm
